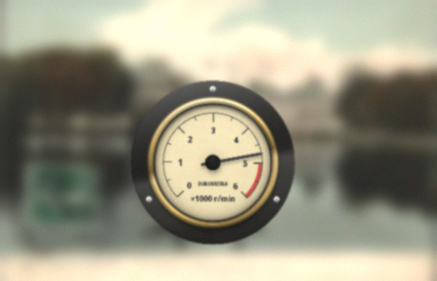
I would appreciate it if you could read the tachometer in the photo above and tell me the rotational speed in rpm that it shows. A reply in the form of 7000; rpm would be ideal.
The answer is 4750; rpm
